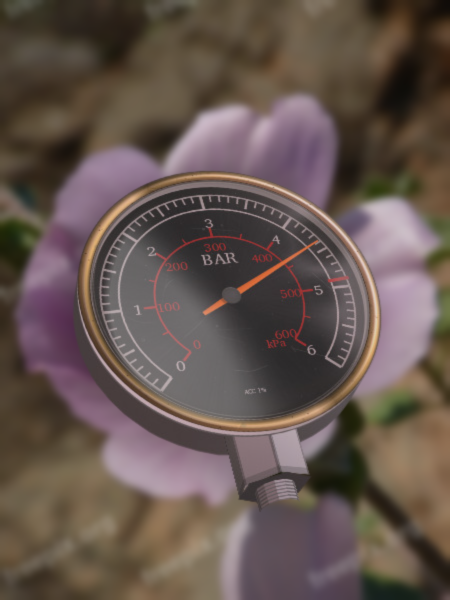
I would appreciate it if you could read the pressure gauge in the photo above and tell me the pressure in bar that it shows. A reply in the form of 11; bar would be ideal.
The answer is 4.4; bar
